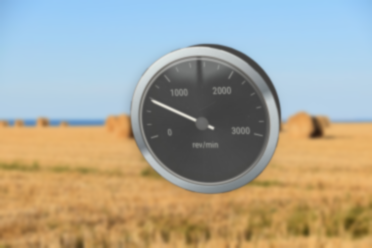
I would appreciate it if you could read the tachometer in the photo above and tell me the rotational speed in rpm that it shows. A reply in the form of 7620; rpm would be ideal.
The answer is 600; rpm
